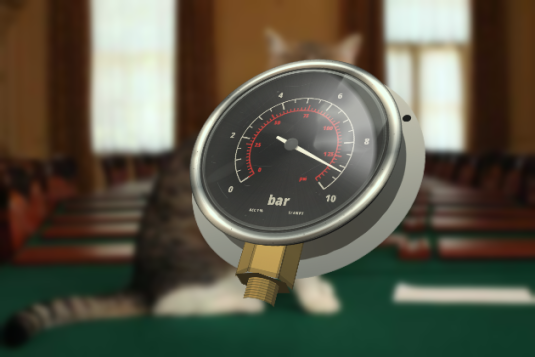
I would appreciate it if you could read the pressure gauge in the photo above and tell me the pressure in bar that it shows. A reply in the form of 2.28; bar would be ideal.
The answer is 9.25; bar
